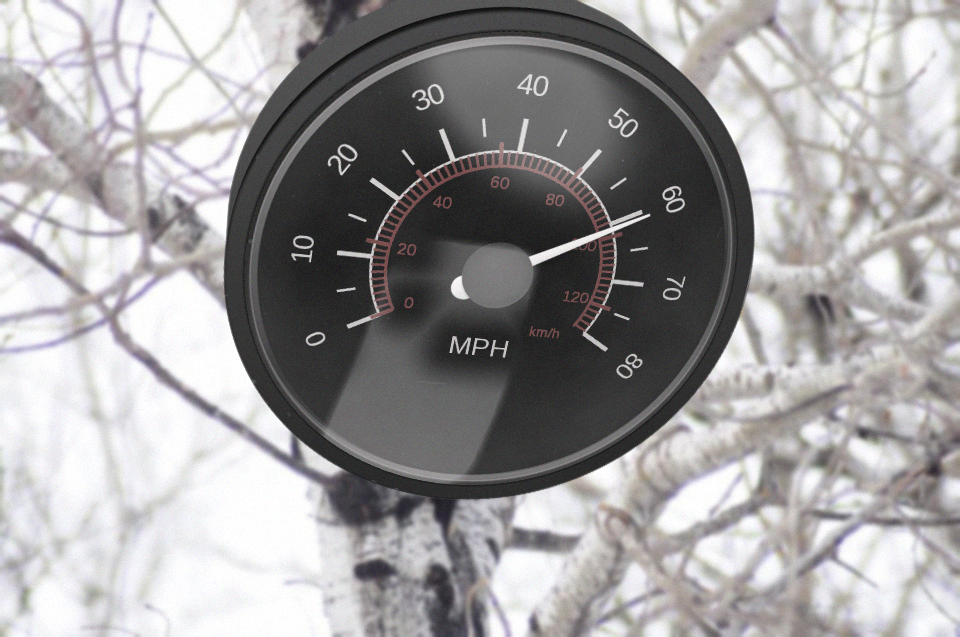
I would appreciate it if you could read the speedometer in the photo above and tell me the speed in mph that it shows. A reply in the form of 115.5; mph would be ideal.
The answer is 60; mph
